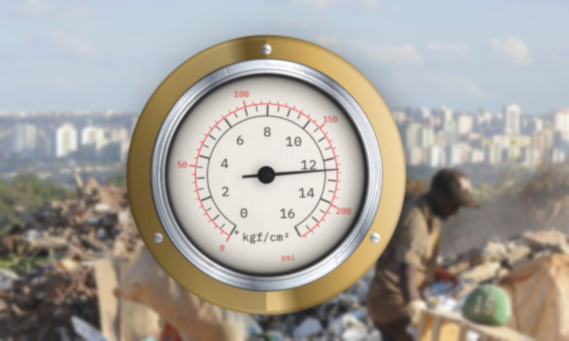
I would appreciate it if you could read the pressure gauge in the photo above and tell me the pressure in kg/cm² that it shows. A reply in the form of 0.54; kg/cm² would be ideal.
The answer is 12.5; kg/cm²
